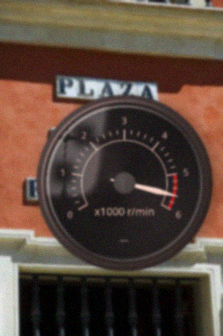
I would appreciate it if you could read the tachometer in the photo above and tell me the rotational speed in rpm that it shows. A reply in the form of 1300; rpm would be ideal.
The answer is 5600; rpm
